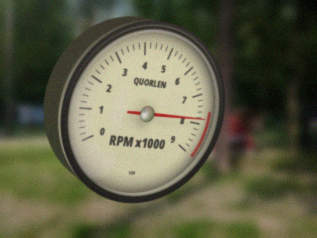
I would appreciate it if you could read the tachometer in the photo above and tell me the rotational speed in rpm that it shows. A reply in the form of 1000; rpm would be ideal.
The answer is 7800; rpm
